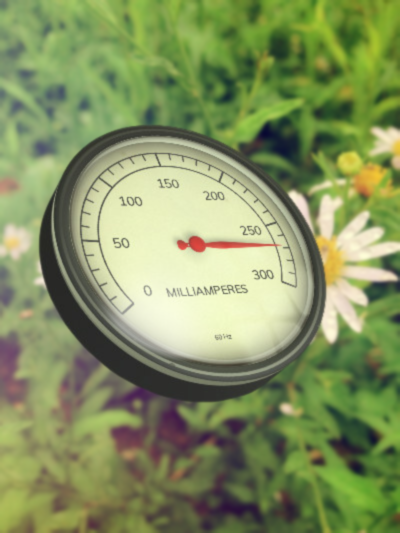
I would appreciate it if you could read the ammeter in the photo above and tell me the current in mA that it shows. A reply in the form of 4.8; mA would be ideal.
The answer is 270; mA
